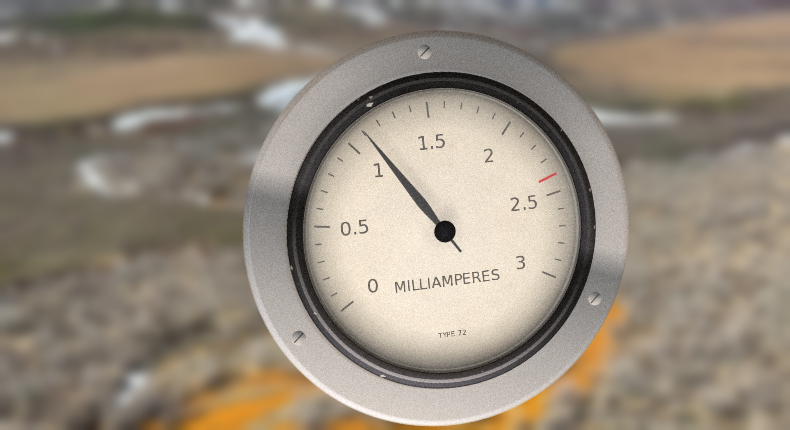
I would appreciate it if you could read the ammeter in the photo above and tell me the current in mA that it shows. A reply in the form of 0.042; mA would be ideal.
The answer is 1.1; mA
